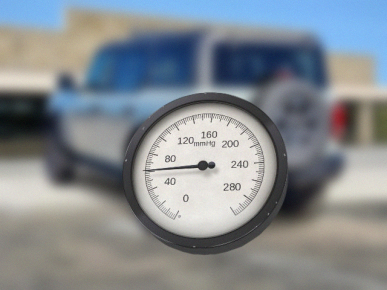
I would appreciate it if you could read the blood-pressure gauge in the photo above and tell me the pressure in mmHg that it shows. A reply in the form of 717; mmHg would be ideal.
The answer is 60; mmHg
